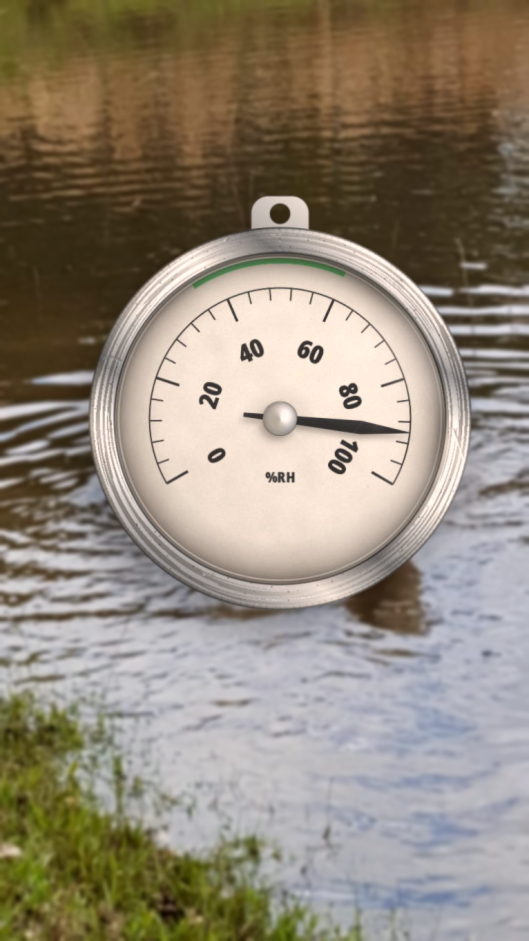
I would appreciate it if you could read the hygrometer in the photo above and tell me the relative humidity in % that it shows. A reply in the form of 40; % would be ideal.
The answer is 90; %
